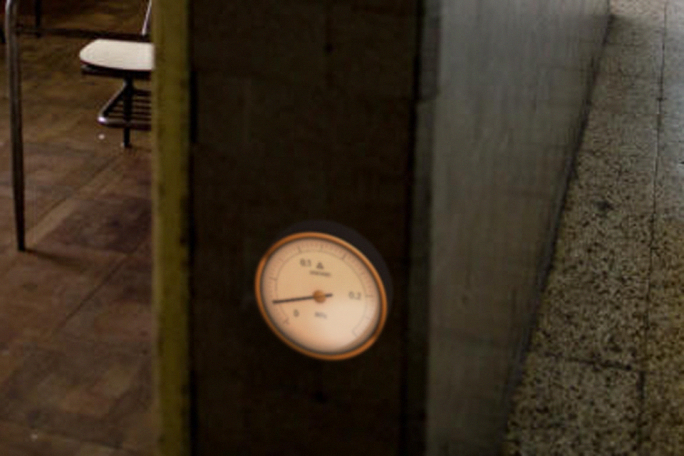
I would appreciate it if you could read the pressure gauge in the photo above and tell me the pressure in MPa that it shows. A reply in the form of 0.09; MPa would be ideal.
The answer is 0.025; MPa
